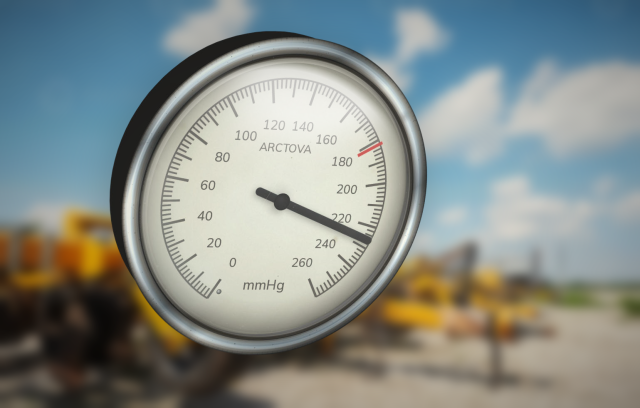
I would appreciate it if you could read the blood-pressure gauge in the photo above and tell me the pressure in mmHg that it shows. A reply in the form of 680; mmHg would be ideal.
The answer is 226; mmHg
